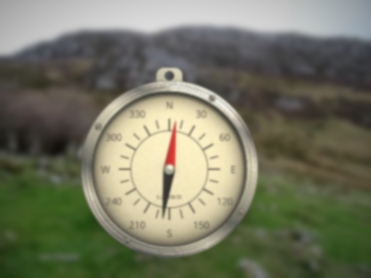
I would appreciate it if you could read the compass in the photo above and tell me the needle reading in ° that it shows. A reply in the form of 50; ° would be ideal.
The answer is 7.5; °
